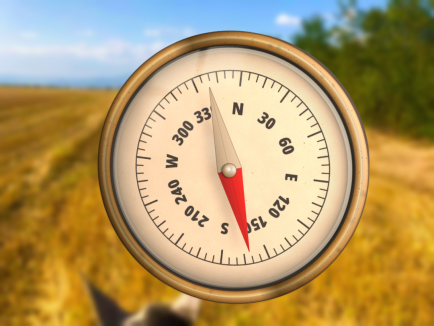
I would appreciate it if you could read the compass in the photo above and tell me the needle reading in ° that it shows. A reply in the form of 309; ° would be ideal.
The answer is 160; °
